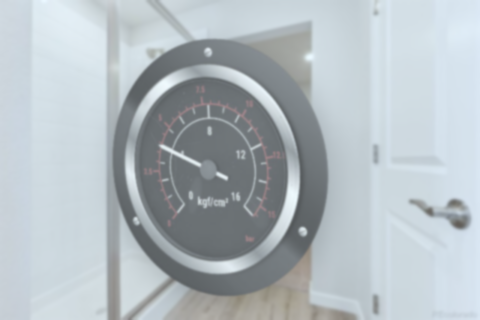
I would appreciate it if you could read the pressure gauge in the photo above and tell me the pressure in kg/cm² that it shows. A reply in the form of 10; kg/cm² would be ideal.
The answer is 4; kg/cm²
